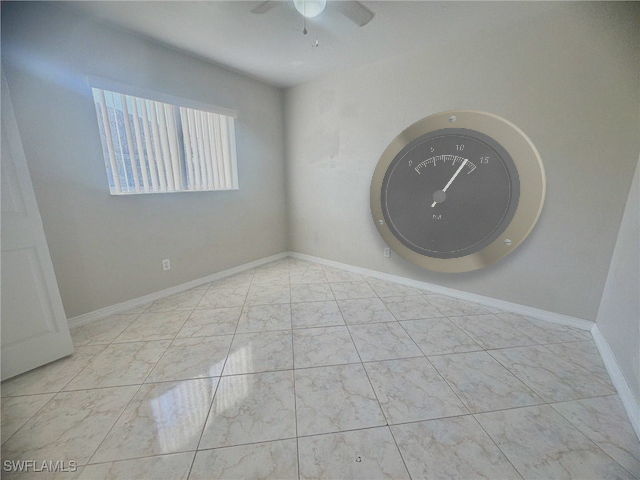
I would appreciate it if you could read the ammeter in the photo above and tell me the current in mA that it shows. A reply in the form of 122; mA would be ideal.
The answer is 12.5; mA
